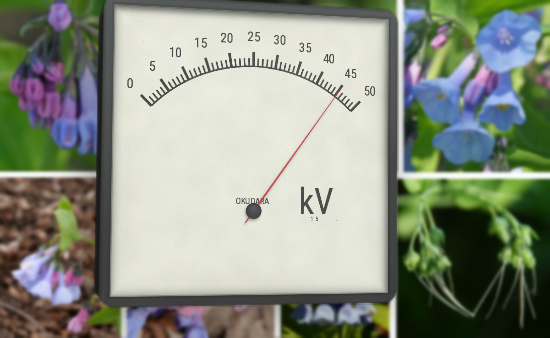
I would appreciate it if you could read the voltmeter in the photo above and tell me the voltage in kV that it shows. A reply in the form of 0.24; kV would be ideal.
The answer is 45; kV
